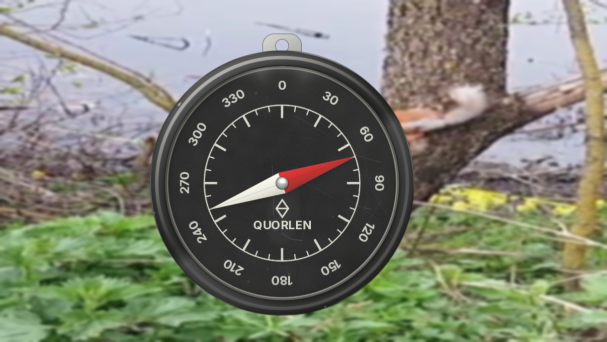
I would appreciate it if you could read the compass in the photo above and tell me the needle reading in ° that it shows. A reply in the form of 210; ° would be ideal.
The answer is 70; °
